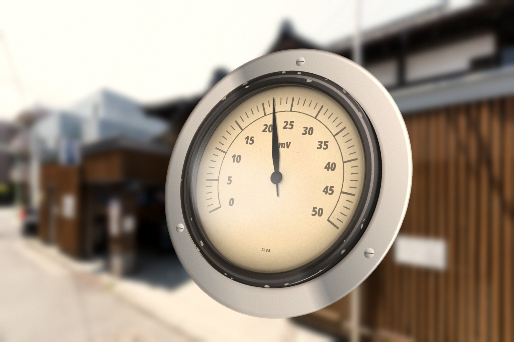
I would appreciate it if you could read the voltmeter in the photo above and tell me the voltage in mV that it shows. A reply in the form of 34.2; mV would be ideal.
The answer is 22; mV
